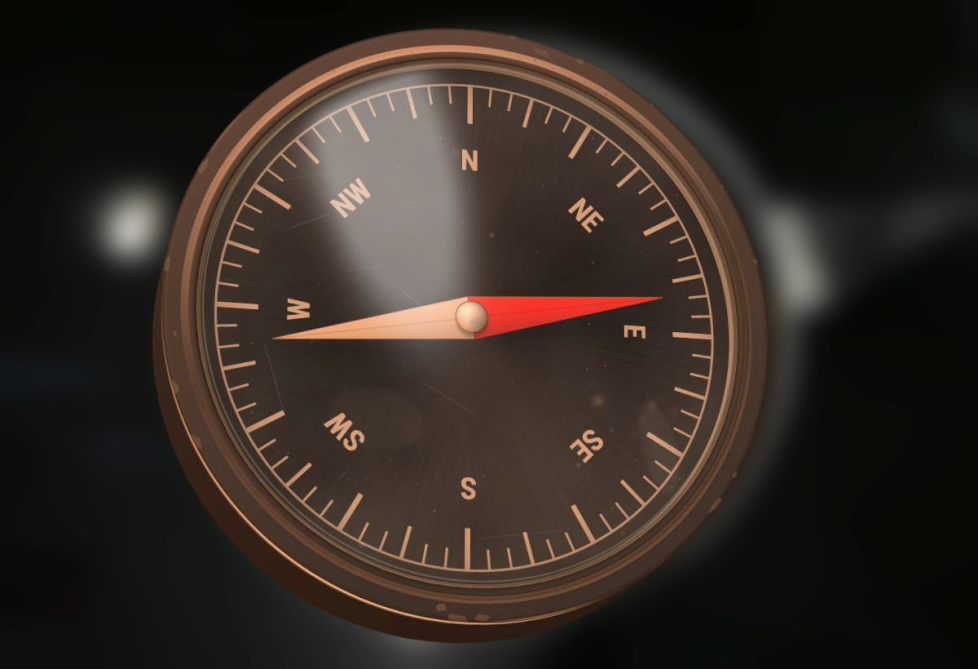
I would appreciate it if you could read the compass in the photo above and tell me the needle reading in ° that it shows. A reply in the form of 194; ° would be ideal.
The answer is 80; °
